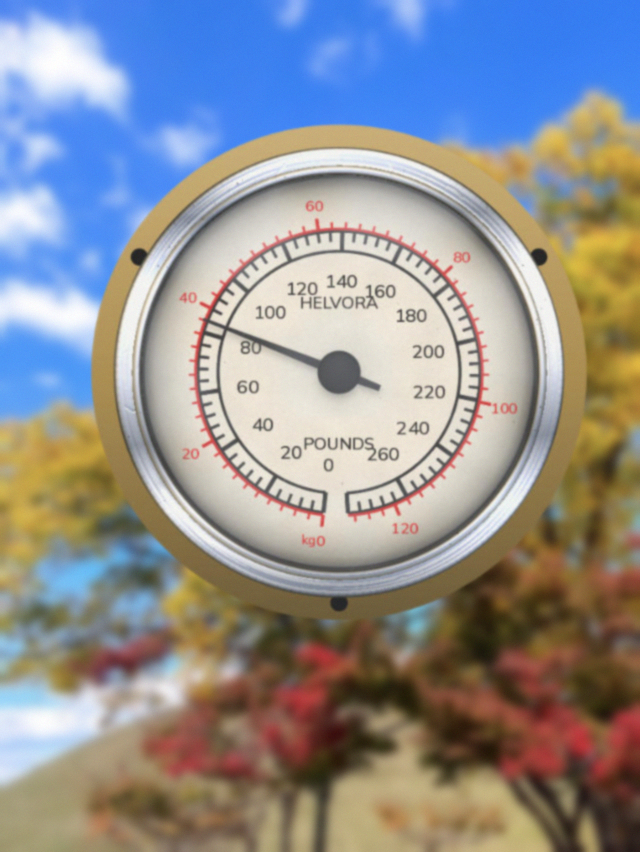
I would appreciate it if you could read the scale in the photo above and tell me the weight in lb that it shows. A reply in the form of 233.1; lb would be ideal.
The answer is 84; lb
